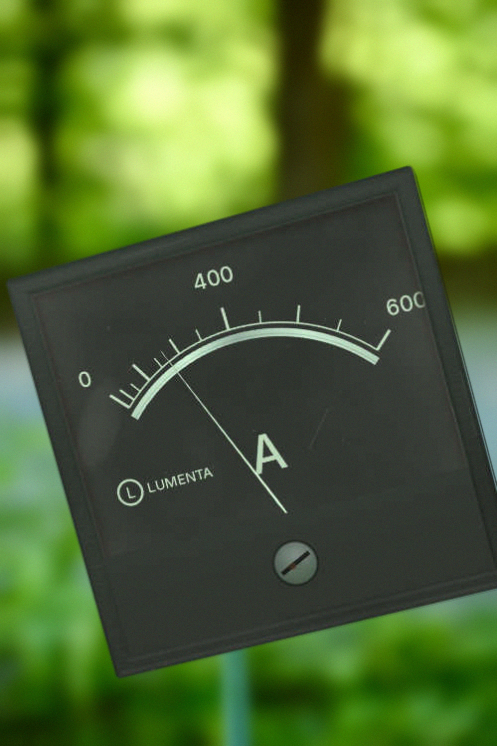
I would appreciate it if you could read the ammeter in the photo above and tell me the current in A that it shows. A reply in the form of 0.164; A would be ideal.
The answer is 275; A
